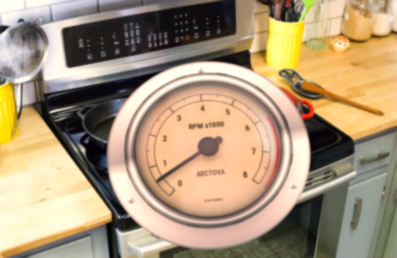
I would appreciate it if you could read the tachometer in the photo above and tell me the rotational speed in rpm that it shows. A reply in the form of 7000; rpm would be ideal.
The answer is 500; rpm
